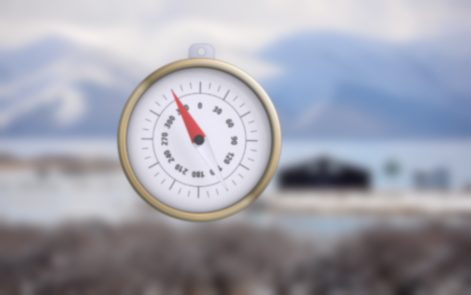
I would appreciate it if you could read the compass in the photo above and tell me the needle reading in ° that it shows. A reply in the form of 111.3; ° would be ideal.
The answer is 330; °
